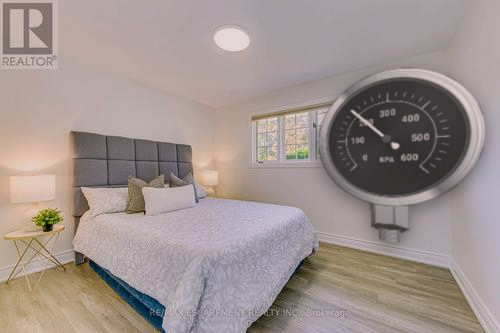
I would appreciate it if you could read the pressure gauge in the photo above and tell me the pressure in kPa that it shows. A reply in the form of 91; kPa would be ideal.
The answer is 200; kPa
